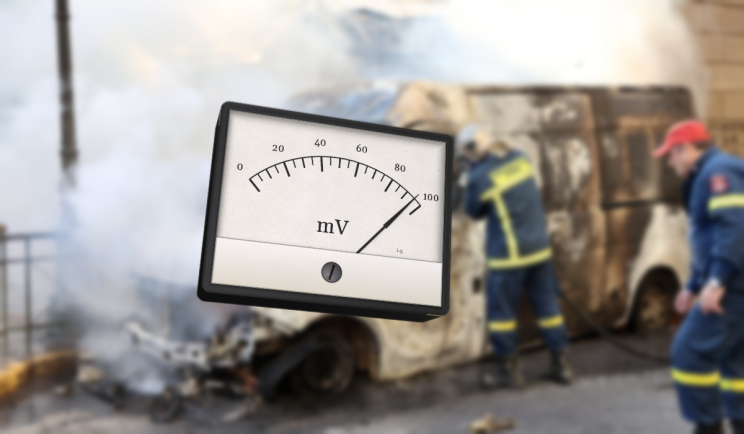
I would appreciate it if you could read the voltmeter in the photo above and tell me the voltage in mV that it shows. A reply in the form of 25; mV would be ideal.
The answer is 95; mV
